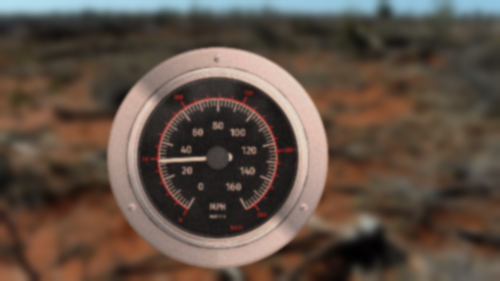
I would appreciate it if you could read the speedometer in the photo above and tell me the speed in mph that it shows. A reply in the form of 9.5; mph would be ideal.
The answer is 30; mph
